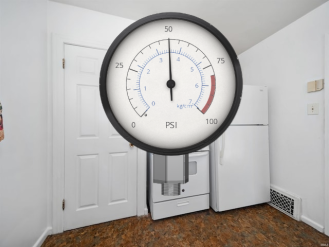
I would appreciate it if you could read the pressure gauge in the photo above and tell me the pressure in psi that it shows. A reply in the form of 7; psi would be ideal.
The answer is 50; psi
